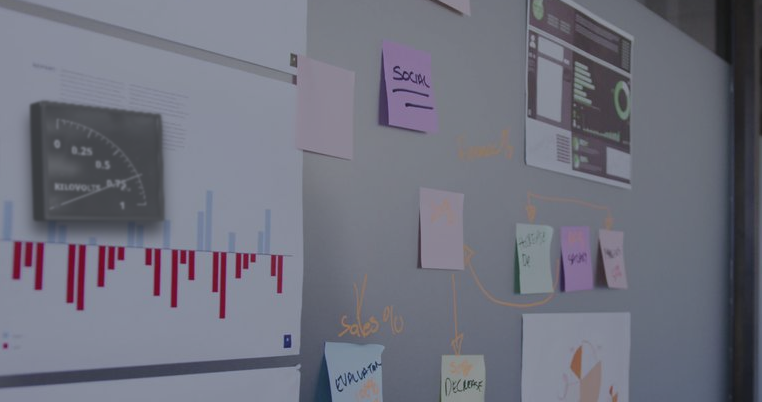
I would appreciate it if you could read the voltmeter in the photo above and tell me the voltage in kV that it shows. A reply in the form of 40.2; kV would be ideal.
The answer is 0.75; kV
